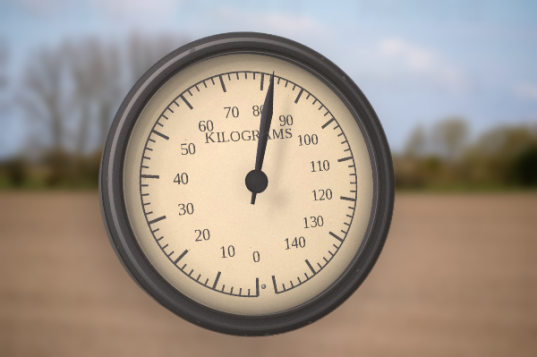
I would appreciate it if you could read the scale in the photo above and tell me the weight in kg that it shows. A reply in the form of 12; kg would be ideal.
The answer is 82; kg
